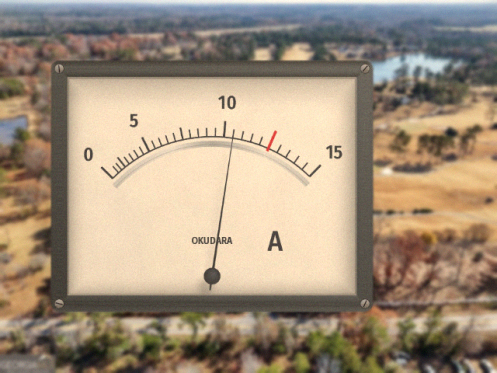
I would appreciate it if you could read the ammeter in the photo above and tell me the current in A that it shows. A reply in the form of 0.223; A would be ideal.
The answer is 10.5; A
